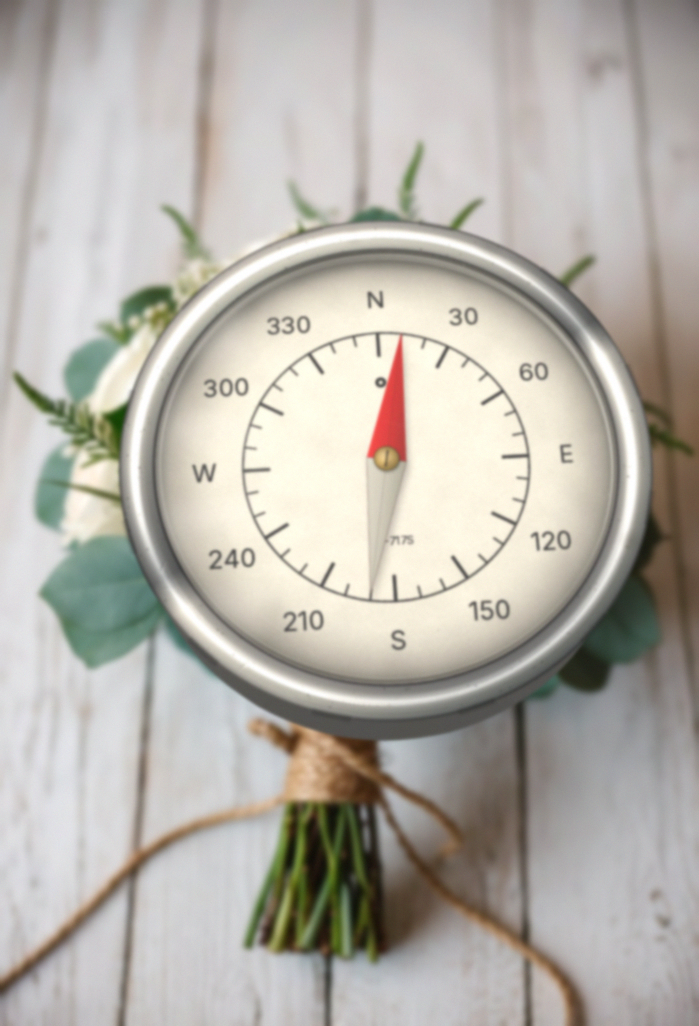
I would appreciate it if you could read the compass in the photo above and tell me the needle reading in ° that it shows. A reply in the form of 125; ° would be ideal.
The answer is 10; °
